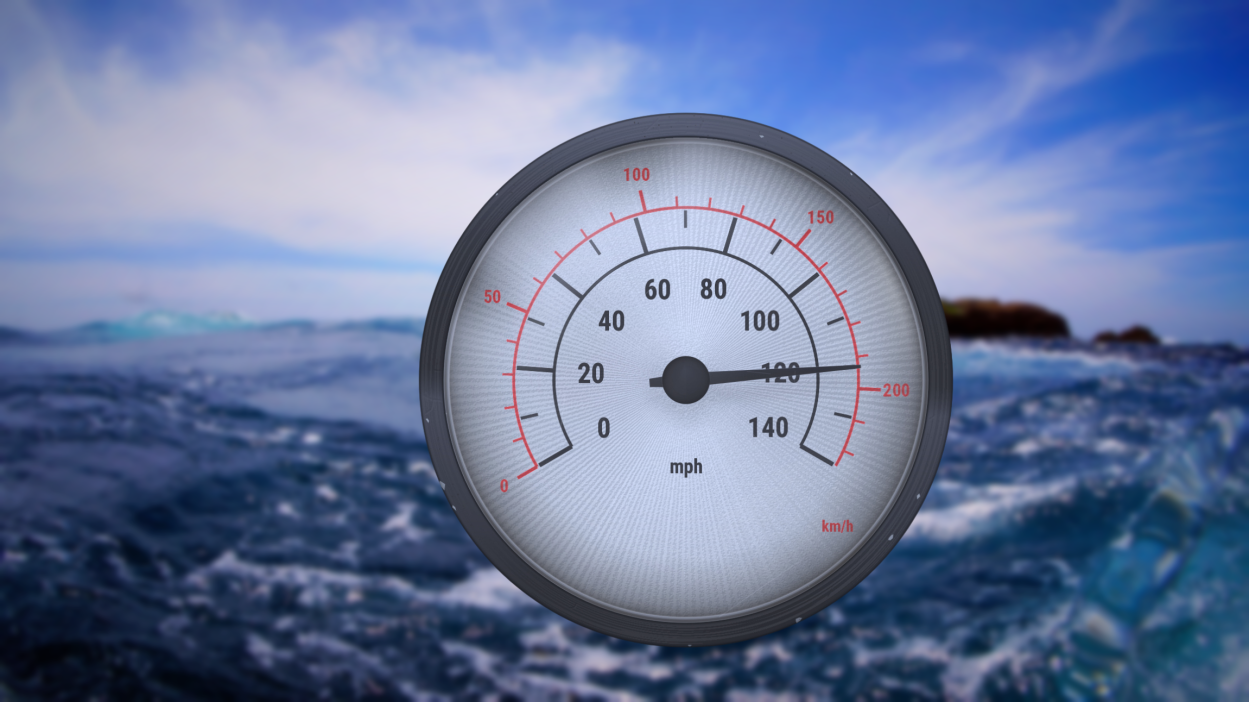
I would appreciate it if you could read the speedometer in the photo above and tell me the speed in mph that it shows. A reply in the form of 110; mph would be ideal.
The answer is 120; mph
